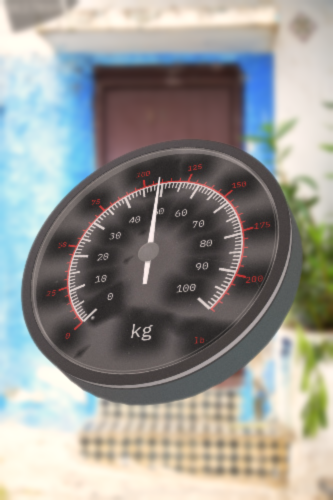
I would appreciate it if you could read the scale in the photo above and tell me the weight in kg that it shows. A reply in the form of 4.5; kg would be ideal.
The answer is 50; kg
